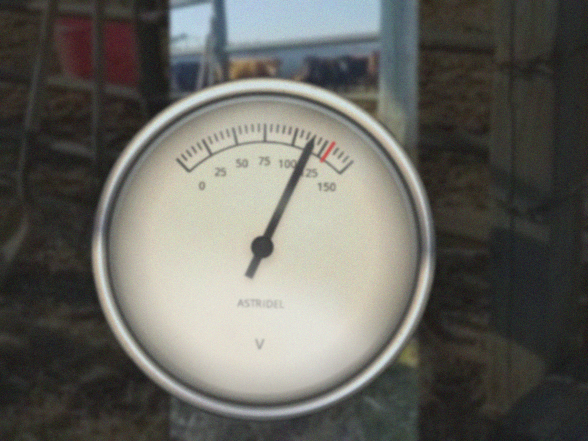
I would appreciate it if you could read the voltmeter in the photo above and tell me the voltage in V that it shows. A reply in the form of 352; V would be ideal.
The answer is 115; V
